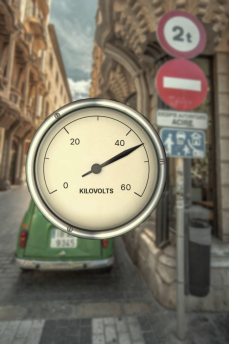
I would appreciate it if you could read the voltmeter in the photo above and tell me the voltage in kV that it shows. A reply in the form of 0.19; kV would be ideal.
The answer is 45; kV
